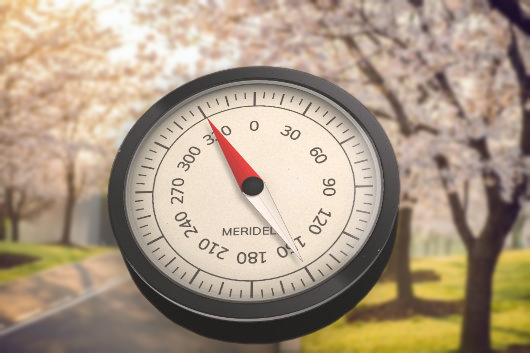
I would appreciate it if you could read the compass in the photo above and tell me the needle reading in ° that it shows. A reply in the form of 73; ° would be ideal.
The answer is 330; °
